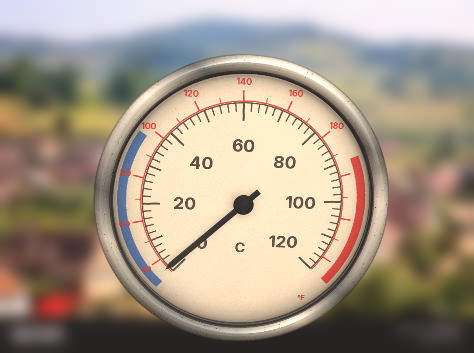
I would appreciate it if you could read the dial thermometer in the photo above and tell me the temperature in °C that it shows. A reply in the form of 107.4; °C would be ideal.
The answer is 2; °C
